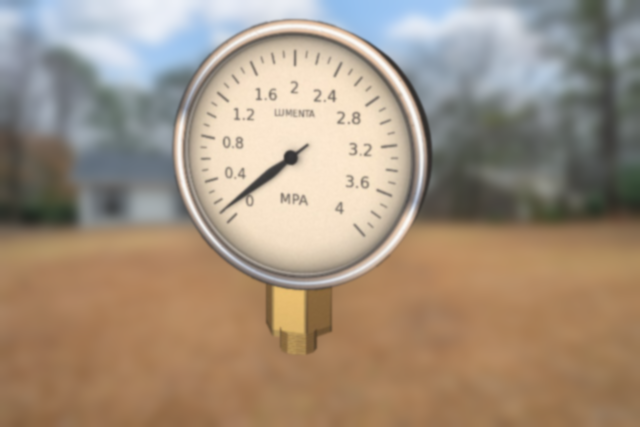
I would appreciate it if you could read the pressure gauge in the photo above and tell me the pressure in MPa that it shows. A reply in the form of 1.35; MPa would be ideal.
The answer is 0.1; MPa
